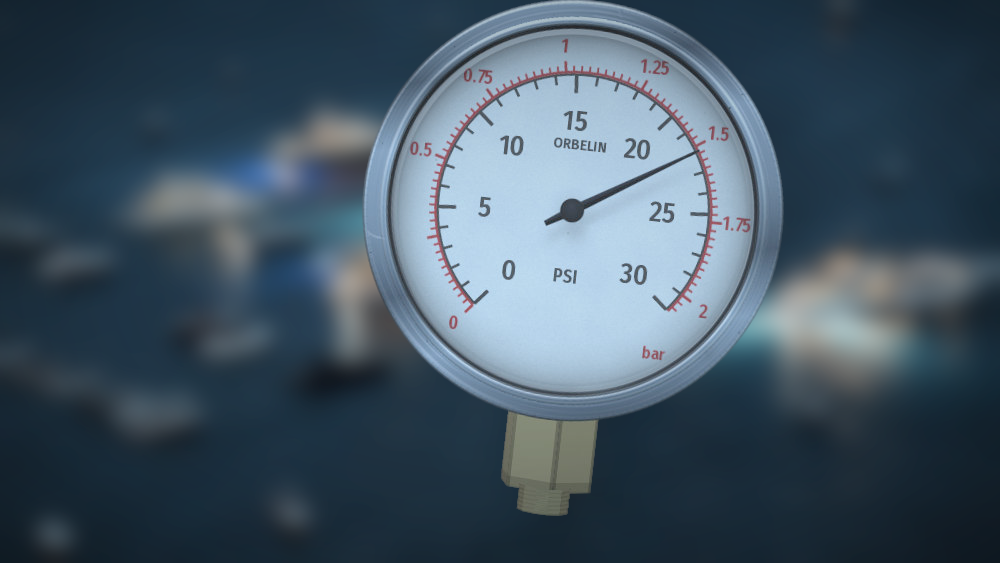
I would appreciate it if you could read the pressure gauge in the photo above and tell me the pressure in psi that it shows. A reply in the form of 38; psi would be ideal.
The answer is 22; psi
